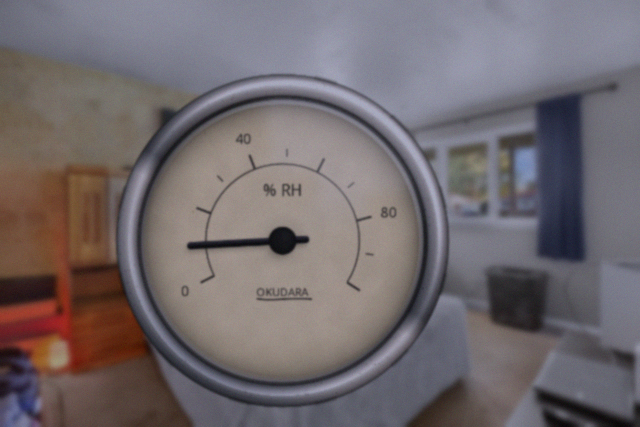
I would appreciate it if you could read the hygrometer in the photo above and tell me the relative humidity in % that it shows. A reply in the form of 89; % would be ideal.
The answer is 10; %
